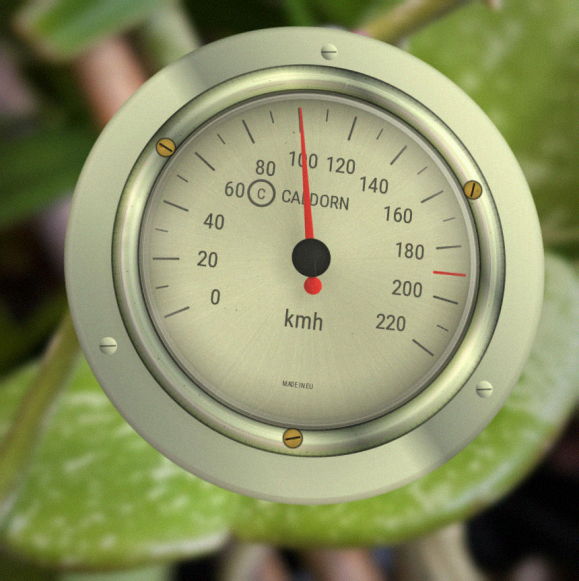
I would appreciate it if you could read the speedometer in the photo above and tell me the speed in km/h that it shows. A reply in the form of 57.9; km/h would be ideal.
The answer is 100; km/h
